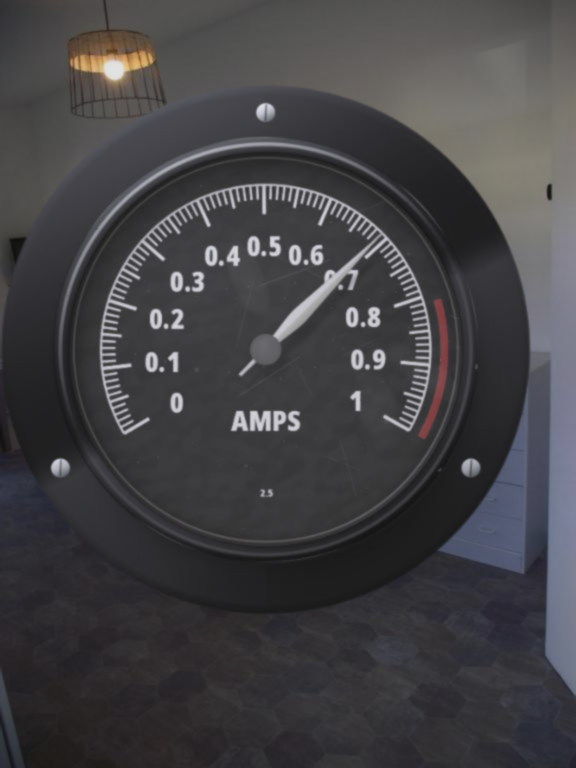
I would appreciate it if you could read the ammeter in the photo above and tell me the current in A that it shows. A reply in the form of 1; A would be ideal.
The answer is 0.69; A
